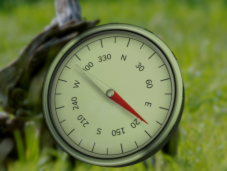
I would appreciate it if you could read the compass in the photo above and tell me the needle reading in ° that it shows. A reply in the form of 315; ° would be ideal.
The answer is 112.5; °
